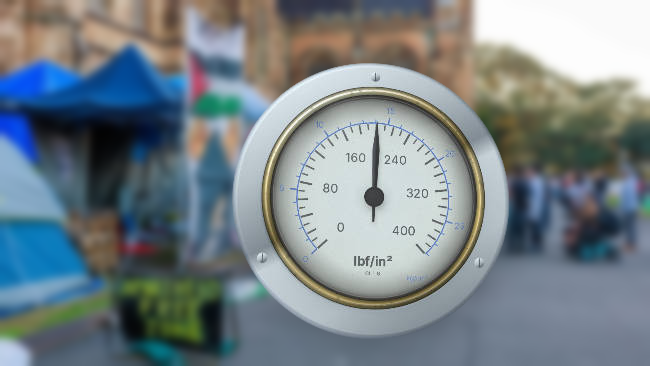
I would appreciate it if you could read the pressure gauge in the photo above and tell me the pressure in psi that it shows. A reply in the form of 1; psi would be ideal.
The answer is 200; psi
